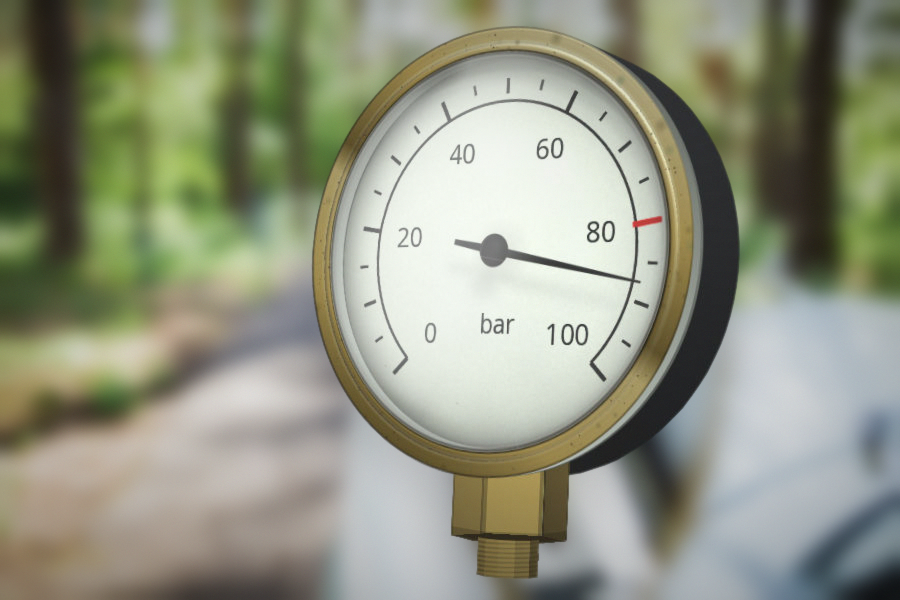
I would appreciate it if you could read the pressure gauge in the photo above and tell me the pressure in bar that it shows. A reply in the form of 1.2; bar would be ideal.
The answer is 87.5; bar
